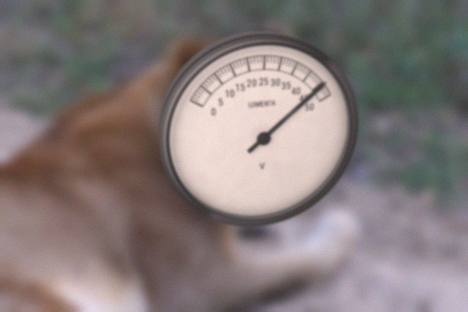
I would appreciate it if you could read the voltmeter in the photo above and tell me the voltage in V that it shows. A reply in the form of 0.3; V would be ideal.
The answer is 45; V
